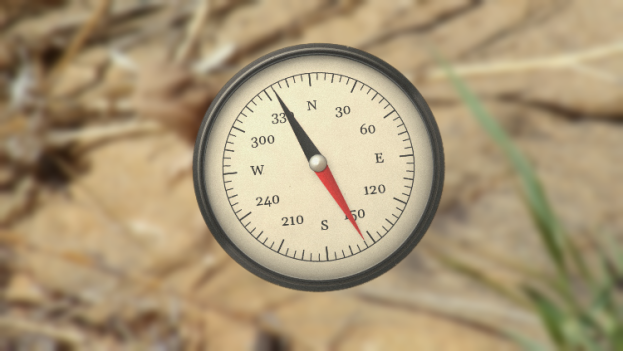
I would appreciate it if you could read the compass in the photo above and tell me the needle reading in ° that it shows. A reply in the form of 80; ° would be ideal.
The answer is 155; °
